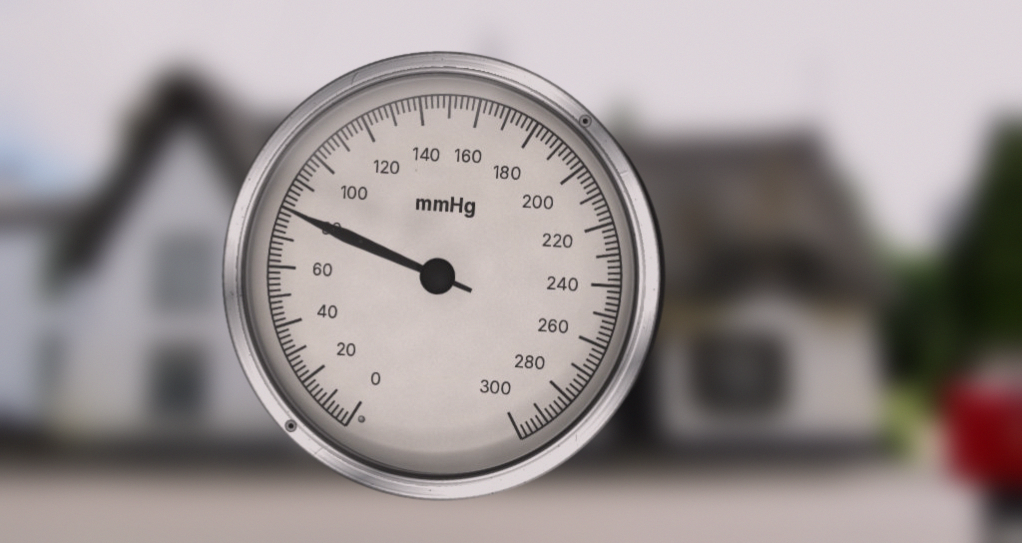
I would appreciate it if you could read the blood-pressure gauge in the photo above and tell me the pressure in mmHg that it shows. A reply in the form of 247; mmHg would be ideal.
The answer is 80; mmHg
